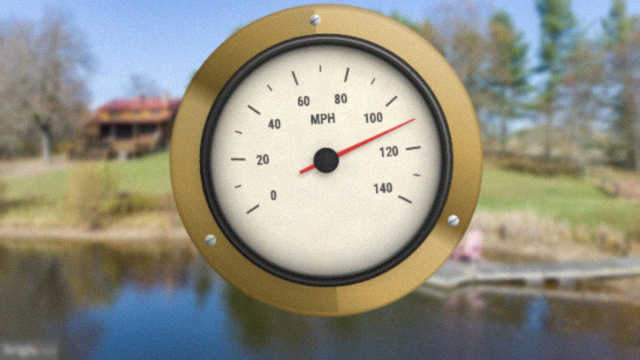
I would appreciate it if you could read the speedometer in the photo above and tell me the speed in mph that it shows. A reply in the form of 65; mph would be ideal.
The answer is 110; mph
